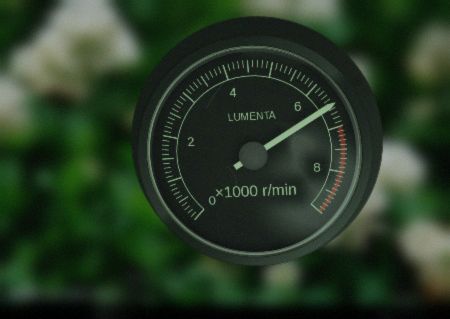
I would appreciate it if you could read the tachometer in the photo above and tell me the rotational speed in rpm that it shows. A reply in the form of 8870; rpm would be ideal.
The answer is 6500; rpm
